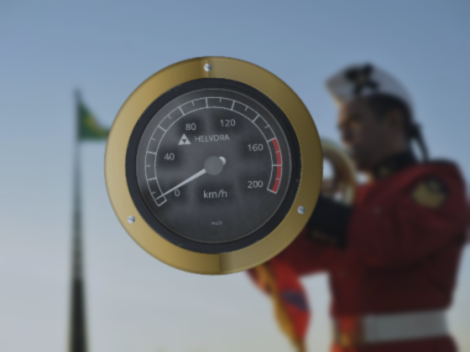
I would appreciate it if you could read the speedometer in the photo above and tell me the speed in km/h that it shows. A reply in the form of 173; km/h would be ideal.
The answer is 5; km/h
